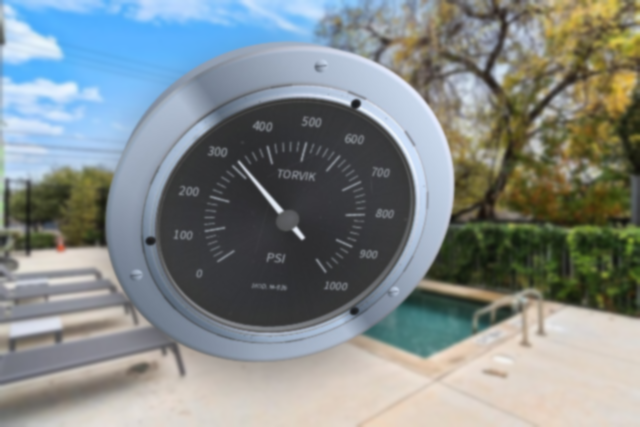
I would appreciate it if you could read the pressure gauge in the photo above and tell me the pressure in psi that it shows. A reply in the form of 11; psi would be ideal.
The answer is 320; psi
